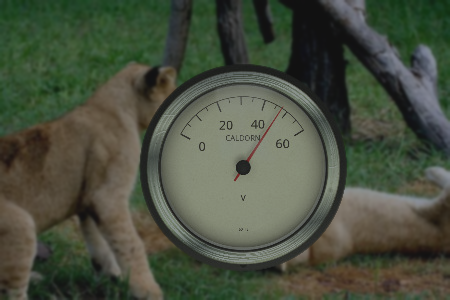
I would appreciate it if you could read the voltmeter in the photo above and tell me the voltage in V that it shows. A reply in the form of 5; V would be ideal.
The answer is 47.5; V
